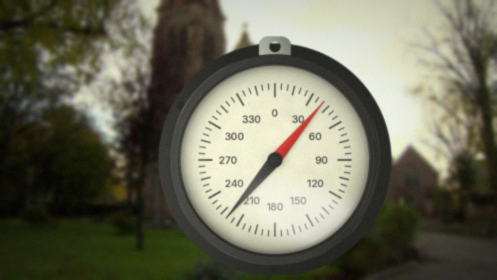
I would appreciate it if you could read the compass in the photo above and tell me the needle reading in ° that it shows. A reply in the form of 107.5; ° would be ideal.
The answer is 40; °
